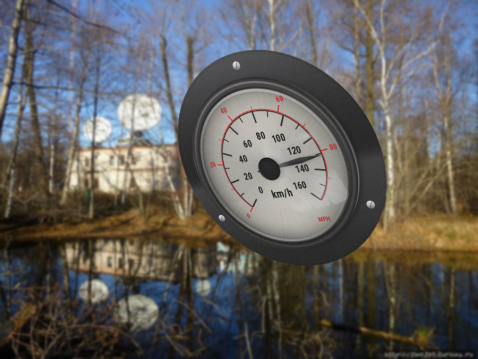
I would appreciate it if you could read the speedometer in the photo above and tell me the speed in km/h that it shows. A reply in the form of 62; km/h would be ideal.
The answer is 130; km/h
